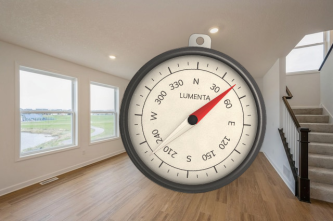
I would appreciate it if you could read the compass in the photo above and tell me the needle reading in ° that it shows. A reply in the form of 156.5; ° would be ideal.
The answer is 45; °
